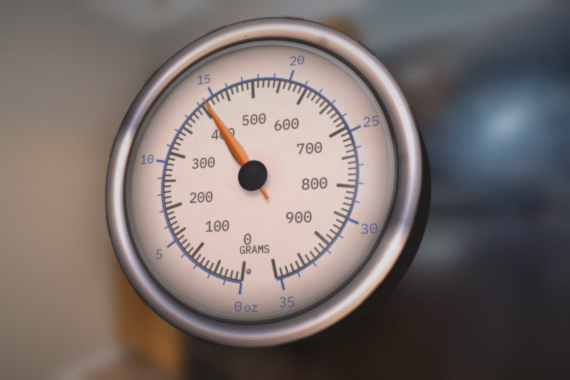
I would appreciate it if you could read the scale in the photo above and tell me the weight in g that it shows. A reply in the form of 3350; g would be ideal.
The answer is 410; g
